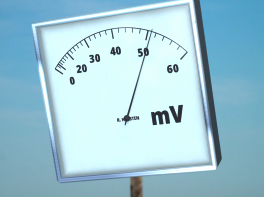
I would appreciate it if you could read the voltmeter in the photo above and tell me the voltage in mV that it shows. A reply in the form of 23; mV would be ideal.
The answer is 51; mV
